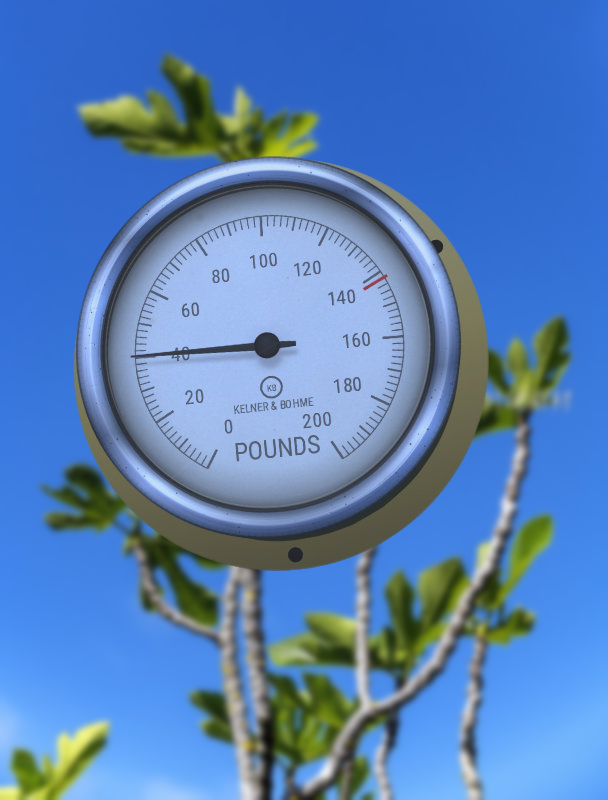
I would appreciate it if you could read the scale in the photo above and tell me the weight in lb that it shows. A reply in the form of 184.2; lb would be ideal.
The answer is 40; lb
